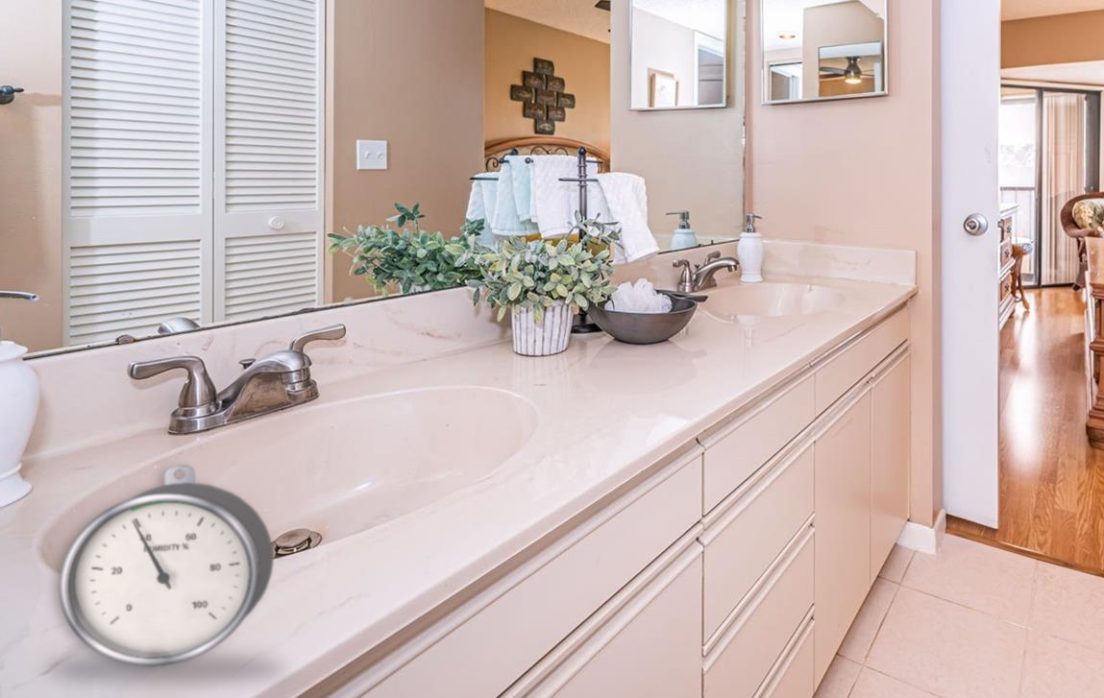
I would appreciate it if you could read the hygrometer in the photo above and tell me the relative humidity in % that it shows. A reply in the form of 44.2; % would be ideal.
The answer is 40; %
